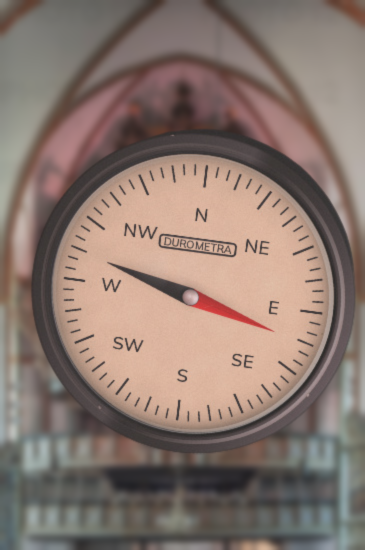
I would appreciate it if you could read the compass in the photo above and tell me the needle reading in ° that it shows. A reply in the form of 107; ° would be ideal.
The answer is 105; °
